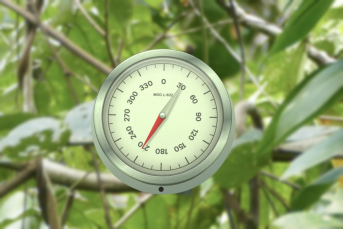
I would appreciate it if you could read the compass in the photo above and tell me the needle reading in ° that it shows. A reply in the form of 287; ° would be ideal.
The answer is 210; °
